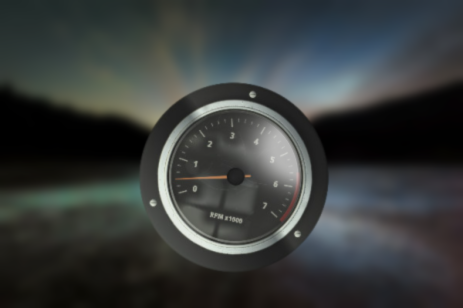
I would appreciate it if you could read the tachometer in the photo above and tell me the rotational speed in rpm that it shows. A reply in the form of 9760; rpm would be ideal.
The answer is 400; rpm
